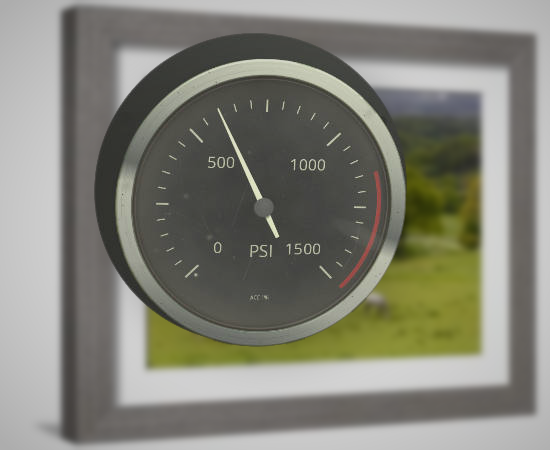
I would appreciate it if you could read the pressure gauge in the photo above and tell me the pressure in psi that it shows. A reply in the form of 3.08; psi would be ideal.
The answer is 600; psi
